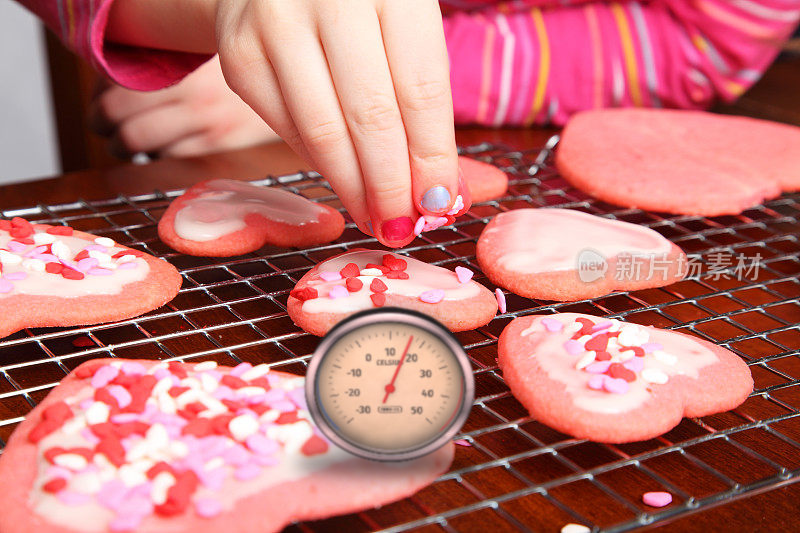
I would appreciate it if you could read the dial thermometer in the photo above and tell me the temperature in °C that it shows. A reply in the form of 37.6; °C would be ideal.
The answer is 16; °C
